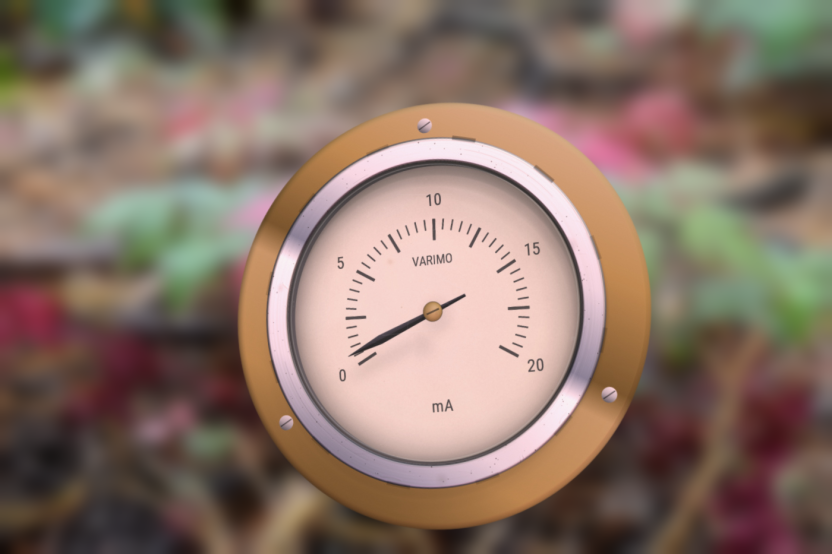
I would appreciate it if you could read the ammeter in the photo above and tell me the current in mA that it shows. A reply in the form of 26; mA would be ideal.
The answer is 0.5; mA
